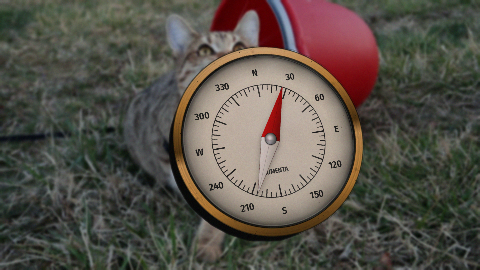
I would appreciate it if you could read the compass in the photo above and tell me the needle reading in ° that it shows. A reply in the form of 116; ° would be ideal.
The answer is 25; °
